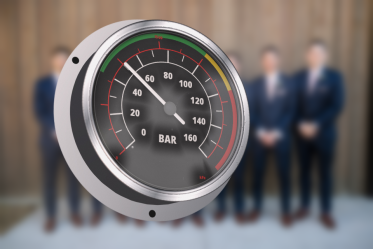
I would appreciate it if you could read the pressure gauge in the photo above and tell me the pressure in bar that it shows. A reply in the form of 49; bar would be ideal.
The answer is 50; bar
